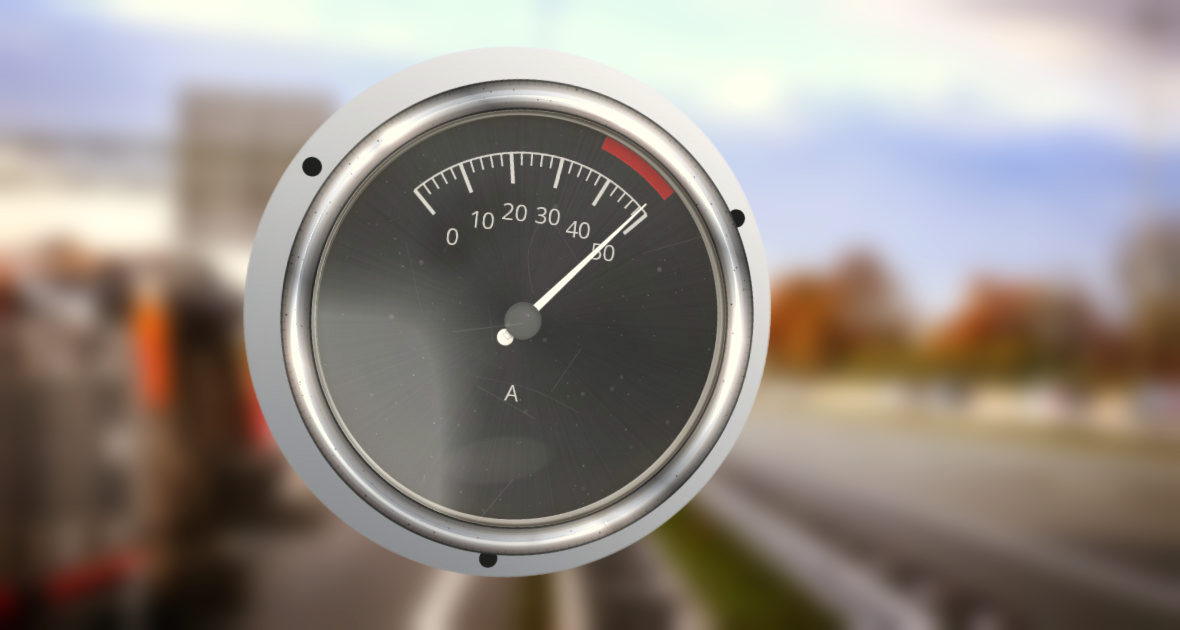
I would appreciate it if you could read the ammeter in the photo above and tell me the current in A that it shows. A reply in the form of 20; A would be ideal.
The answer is 48; A
